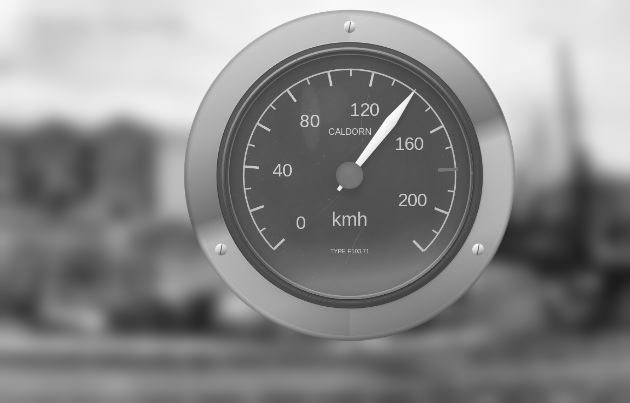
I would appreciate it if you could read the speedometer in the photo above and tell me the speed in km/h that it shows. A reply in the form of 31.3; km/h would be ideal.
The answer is 140; km/h
